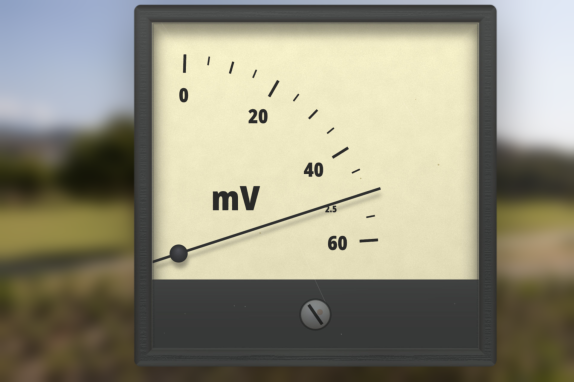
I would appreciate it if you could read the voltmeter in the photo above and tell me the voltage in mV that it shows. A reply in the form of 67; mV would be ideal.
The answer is 50; mV
